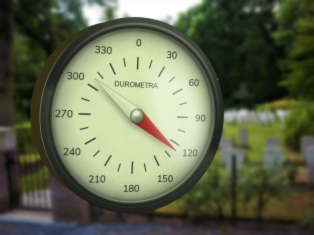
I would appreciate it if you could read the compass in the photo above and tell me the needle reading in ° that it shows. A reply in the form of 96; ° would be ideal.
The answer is 127.5; °
